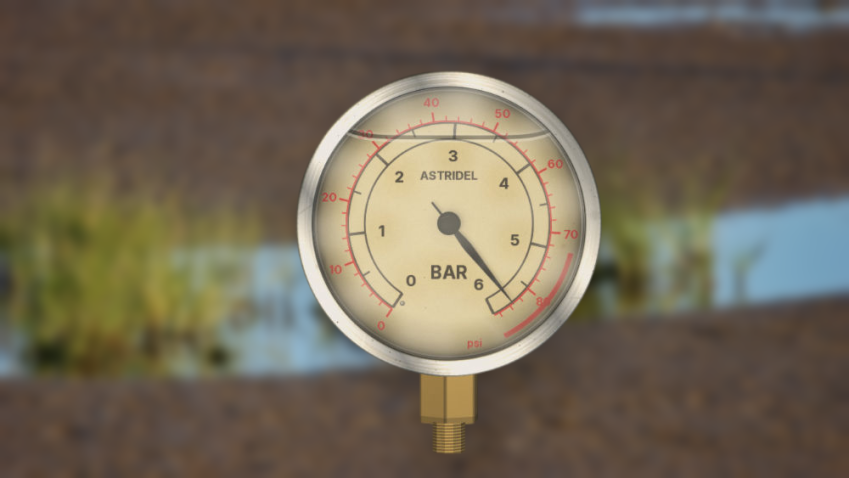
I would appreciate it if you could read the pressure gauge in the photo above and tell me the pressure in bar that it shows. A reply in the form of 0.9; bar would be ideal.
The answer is 5.75; bar
